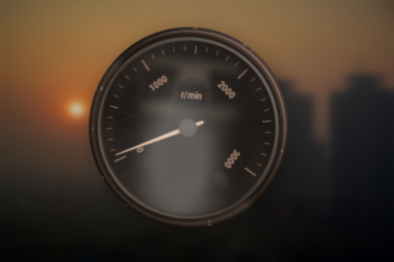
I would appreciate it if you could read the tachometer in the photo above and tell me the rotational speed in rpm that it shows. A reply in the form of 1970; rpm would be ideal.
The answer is 50; rpm
